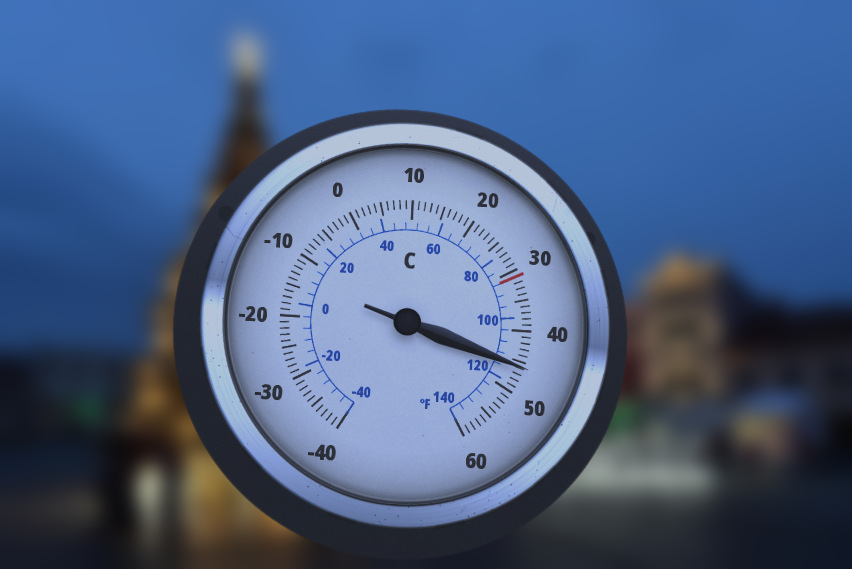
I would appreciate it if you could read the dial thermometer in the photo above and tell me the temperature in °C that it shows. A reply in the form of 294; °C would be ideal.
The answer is 46; °C
